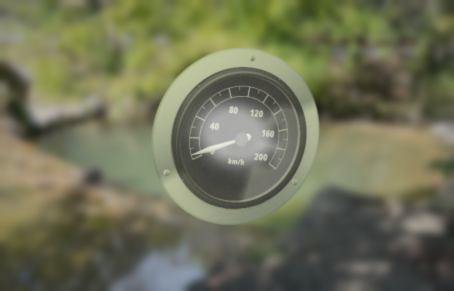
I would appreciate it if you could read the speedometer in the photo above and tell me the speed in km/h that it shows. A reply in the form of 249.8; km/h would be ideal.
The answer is 5; km/h
